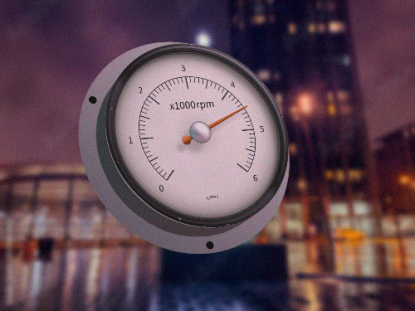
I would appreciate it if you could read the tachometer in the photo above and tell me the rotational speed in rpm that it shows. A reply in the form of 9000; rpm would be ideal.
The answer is 4500; rpm
